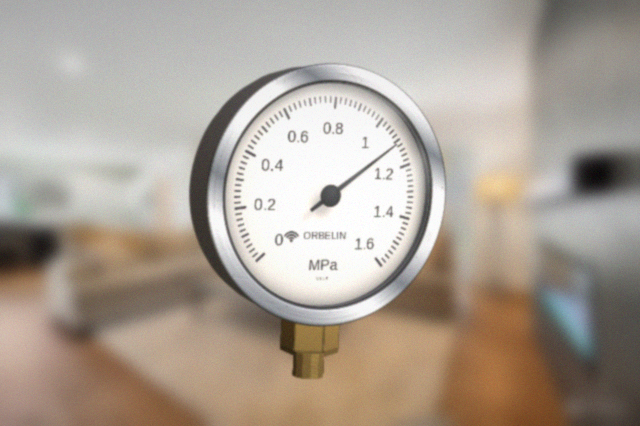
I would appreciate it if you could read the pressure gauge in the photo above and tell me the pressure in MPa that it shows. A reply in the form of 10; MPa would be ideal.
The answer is 1.1; MPa
